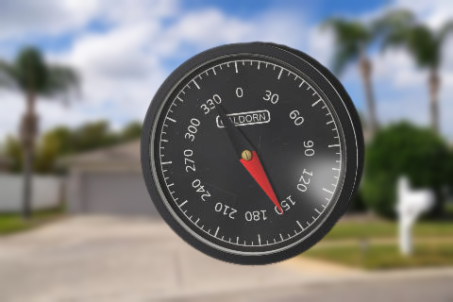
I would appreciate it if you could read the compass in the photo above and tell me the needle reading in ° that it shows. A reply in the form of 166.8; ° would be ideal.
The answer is 155; °
